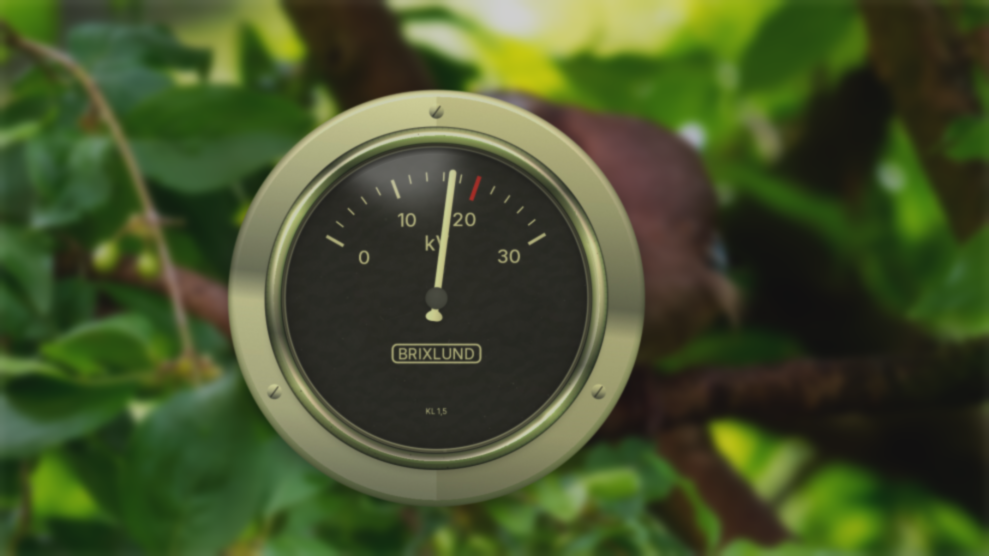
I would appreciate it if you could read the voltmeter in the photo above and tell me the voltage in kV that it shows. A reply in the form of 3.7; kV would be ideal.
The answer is 17; kV
